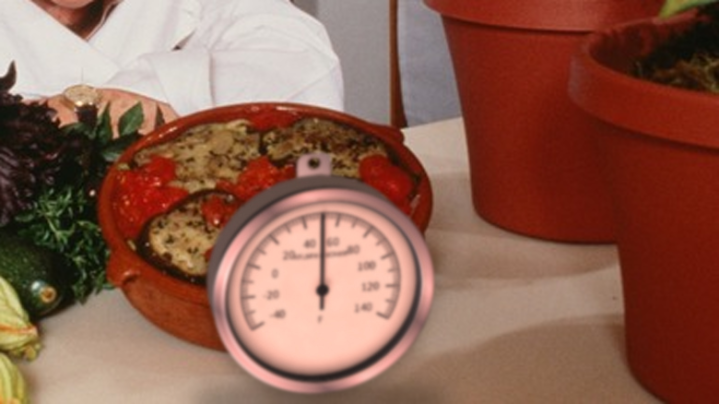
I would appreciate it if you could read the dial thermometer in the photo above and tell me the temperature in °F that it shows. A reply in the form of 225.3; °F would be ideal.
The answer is 50; °F
